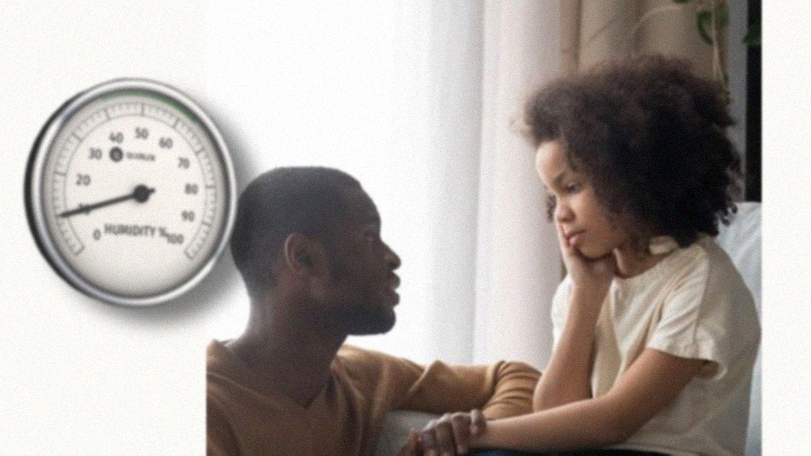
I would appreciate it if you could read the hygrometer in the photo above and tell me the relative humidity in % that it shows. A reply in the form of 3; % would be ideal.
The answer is 10; %
